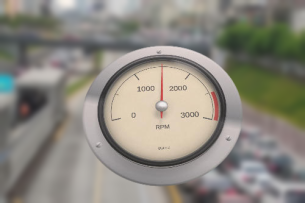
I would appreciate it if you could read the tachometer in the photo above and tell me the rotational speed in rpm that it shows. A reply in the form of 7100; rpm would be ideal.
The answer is 1500; rpm
